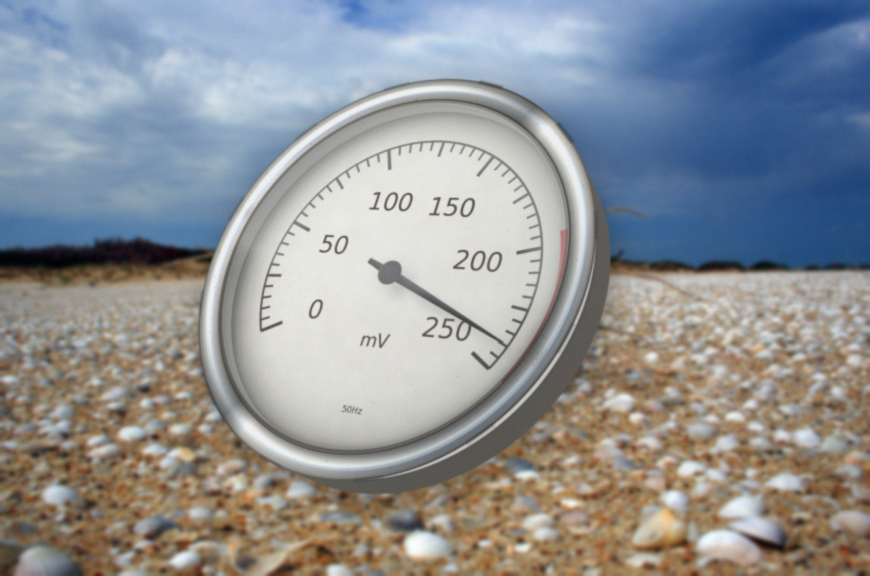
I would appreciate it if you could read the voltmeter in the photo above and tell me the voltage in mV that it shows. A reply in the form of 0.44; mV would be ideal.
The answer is 240; mV
